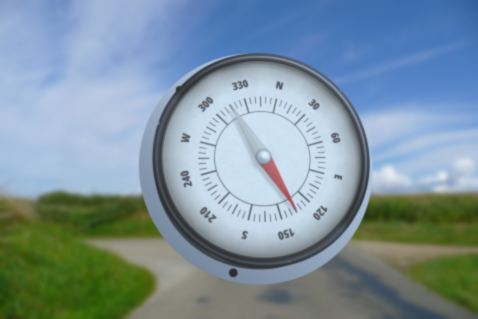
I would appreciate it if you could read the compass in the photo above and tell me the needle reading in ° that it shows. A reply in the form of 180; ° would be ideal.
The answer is 135; °
